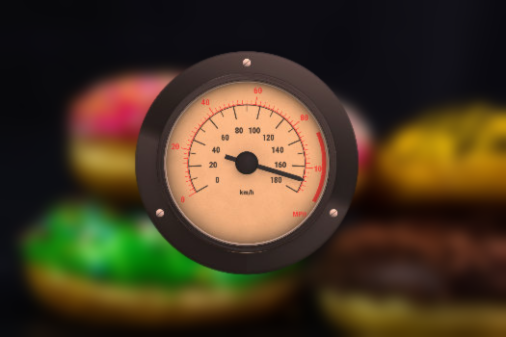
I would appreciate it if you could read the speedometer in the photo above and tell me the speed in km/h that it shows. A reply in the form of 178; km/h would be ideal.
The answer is 170; km/h
